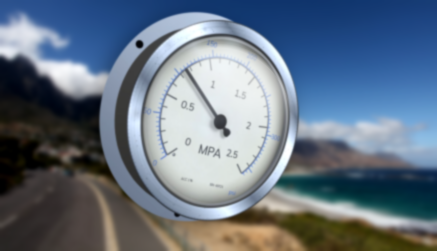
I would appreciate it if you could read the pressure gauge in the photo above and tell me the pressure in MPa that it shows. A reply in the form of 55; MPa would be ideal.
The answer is 0.75; MPa
